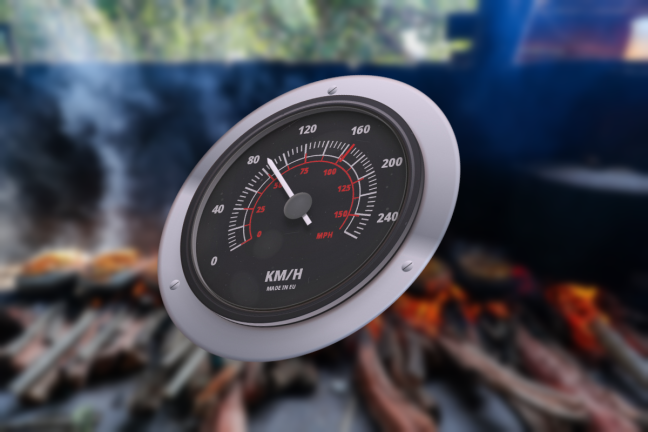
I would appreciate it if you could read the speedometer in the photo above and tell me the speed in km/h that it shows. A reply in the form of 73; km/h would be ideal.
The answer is 88; km/h
